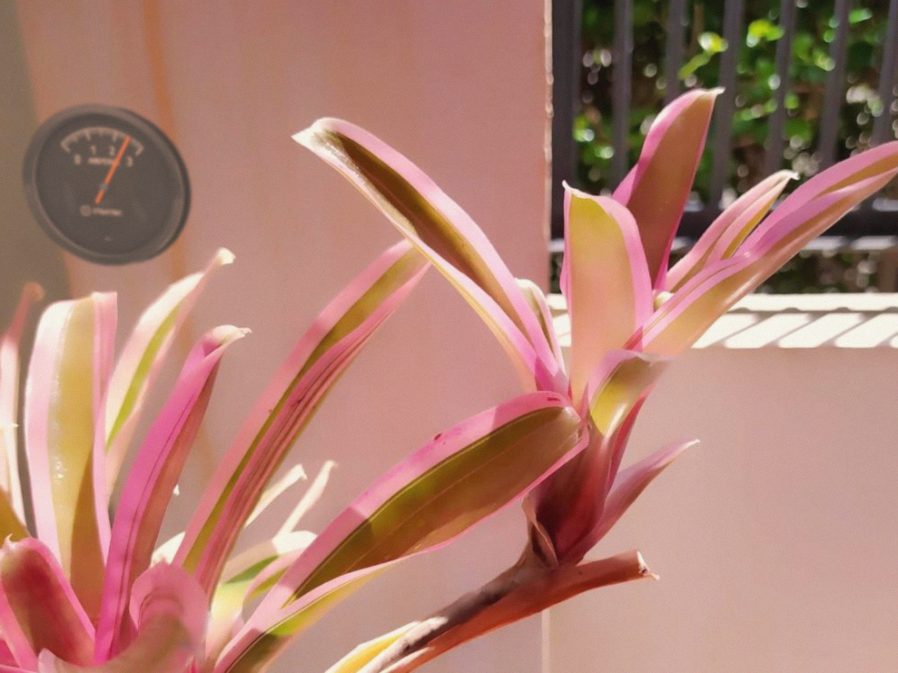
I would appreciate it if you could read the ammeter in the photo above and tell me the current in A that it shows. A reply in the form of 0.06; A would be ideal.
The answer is 2.5; A
